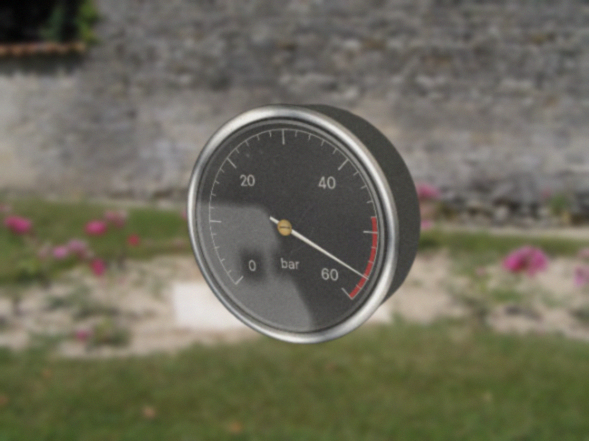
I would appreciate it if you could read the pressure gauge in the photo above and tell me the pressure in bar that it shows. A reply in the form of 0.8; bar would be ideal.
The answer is 56; bar
